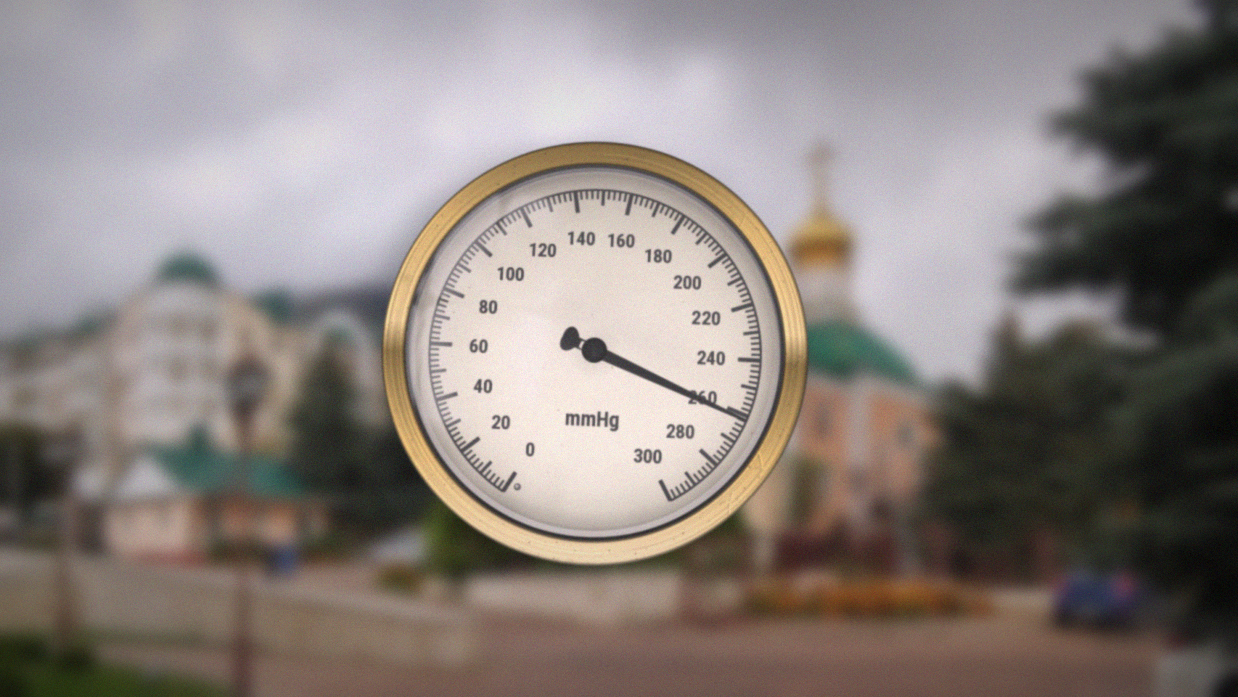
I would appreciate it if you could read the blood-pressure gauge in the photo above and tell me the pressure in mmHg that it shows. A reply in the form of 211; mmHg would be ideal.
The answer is 262; mmHg
